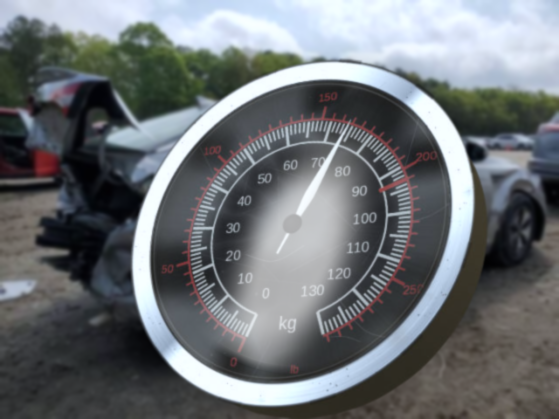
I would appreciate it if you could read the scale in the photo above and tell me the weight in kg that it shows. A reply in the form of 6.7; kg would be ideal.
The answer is 75; kg
